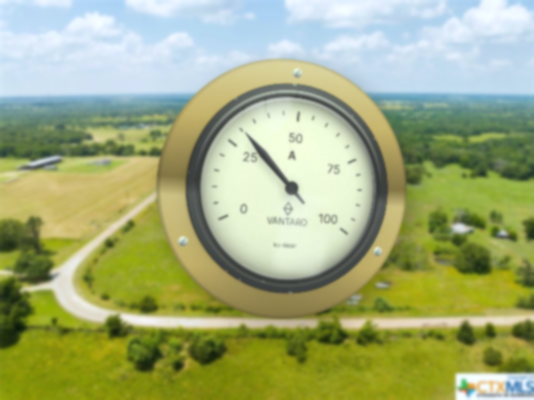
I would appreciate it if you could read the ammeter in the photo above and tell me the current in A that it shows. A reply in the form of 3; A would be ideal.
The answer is 30; A
